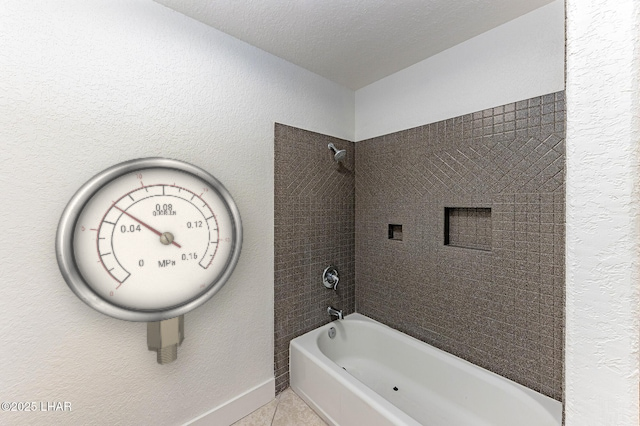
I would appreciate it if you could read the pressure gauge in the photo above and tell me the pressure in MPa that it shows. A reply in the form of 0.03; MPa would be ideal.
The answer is 0.05; MPa
